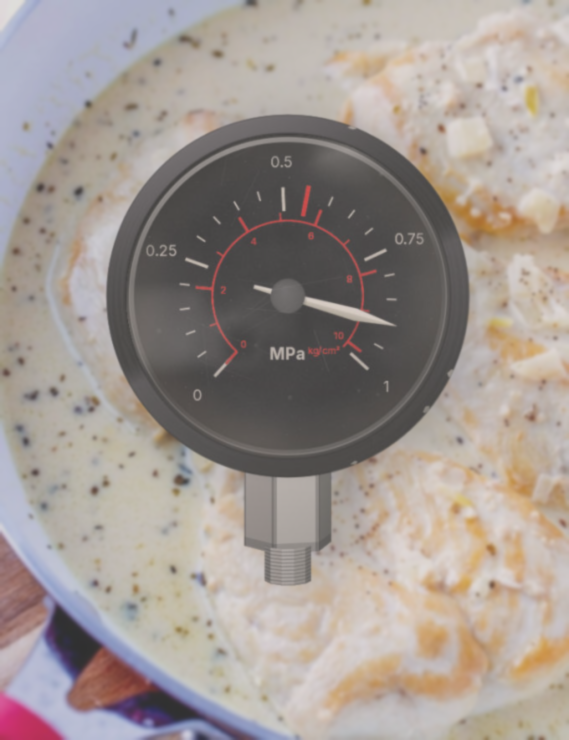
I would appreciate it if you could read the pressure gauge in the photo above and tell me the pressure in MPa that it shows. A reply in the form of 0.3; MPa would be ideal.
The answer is 0.9; MPa
